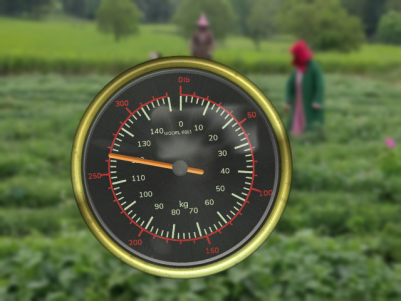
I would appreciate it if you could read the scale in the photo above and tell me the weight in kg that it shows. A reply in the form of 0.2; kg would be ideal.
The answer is 120; kg
